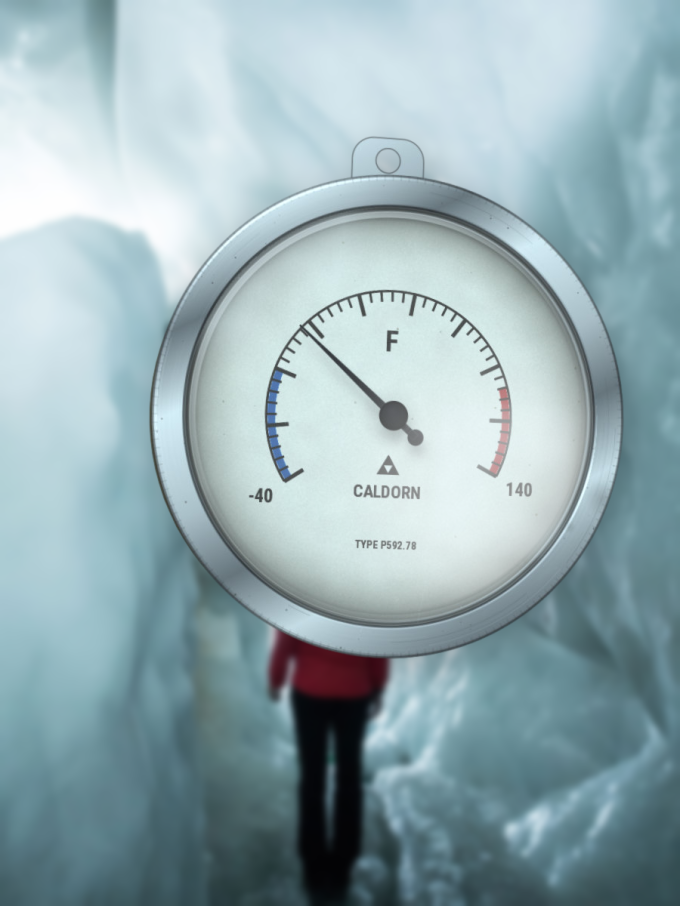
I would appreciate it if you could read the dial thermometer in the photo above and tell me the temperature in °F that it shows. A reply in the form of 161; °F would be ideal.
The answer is 16; °F
